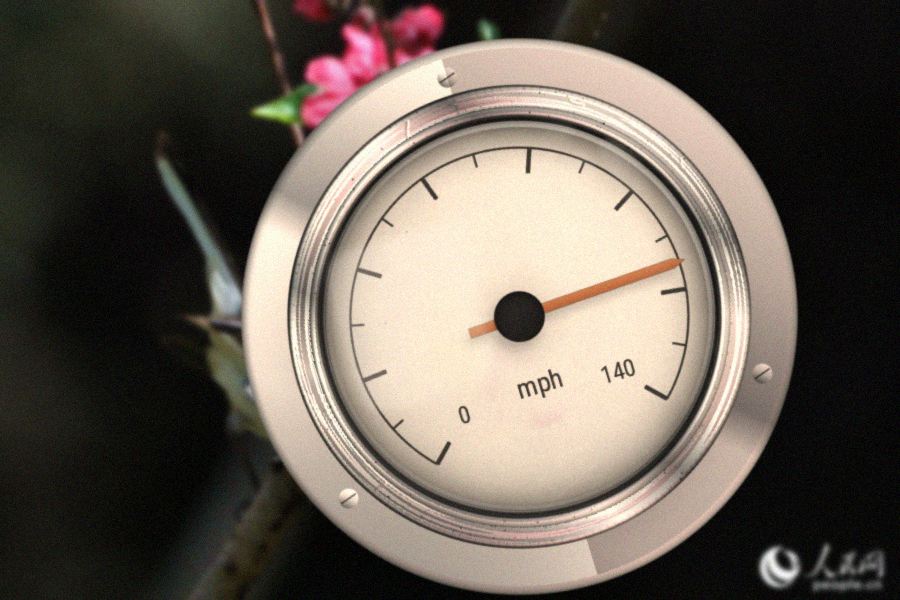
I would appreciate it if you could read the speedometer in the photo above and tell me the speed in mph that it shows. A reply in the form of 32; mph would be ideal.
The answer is 115; mph
